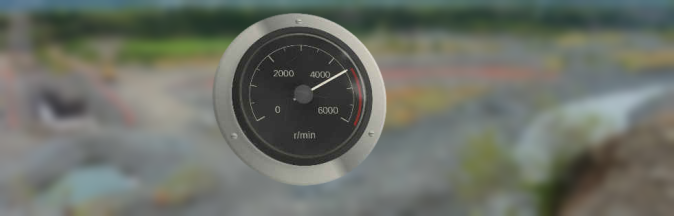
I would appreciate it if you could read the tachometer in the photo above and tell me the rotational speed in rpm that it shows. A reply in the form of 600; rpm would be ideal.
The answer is 4500; rpm
